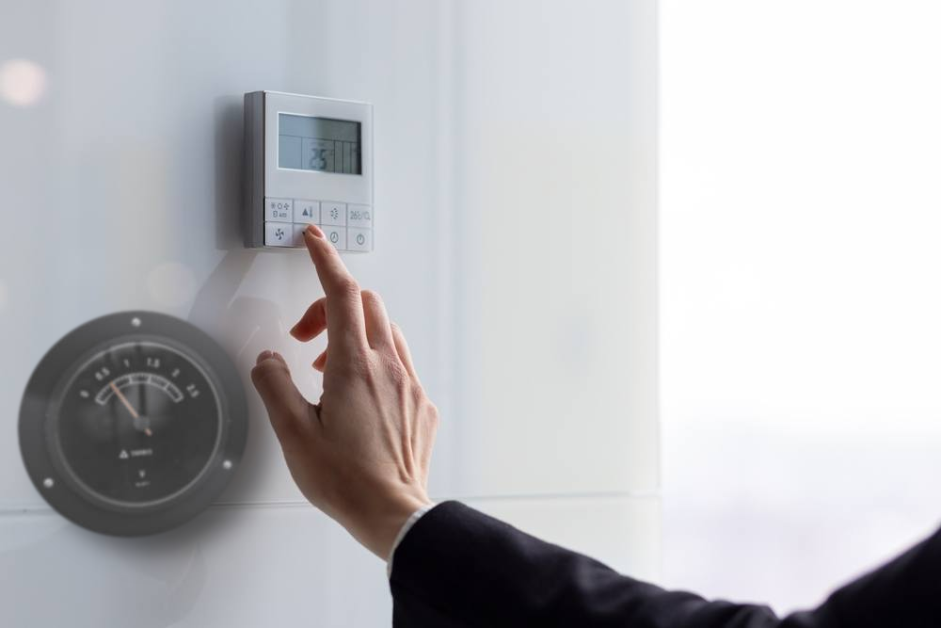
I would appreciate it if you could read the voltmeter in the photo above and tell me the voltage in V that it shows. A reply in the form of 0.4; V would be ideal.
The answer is 0.5; V
